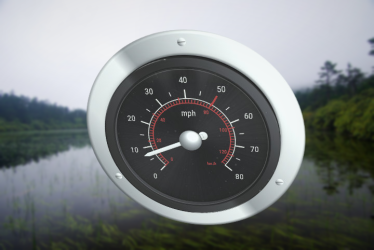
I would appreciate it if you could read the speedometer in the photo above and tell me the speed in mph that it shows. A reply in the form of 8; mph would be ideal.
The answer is 7.5; mph
